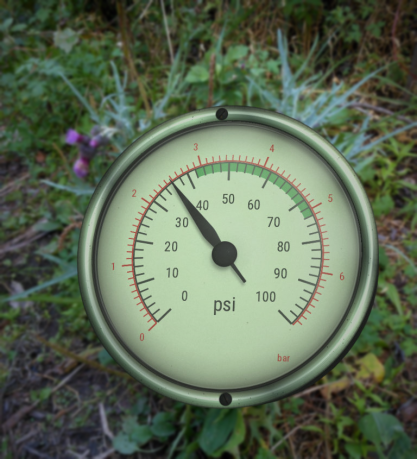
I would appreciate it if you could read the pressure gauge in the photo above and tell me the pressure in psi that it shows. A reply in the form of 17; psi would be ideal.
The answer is 36; psi
